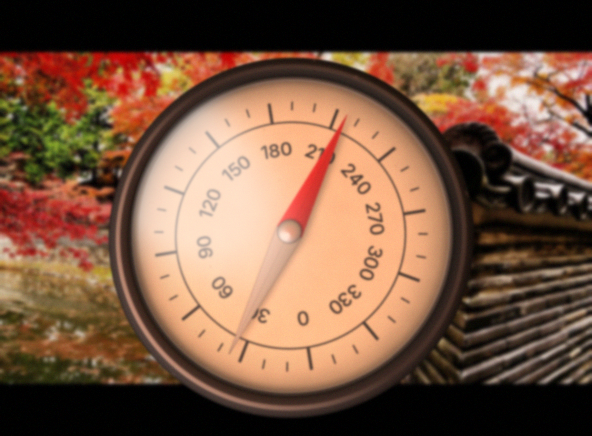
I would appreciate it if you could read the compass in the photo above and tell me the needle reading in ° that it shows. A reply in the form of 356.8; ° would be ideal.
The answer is 215; °
